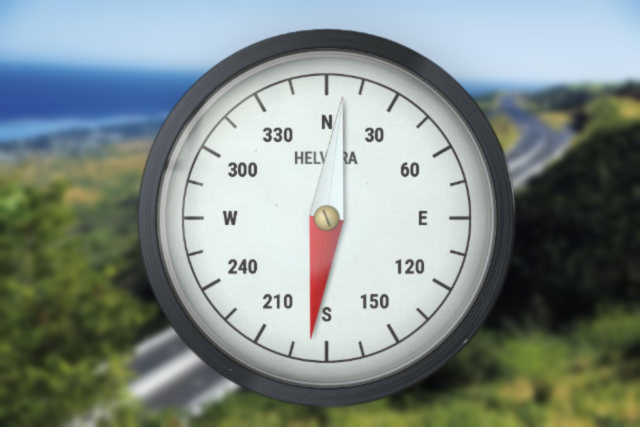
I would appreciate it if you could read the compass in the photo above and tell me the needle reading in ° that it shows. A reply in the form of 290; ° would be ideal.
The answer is 187.5; °
